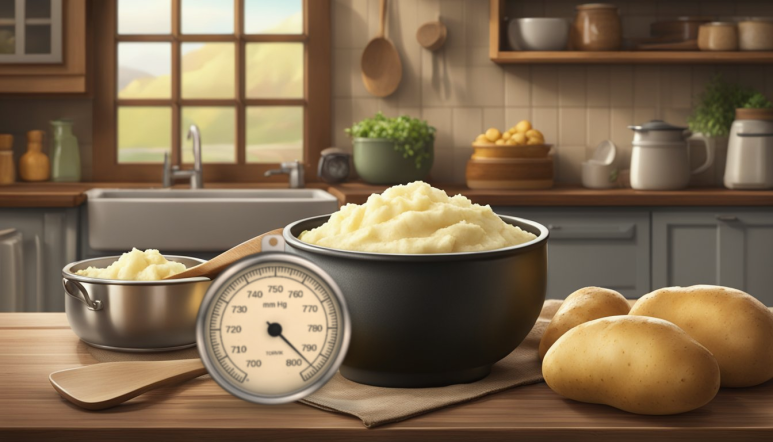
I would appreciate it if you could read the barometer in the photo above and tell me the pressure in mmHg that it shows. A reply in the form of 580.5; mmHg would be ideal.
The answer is 795; mmHg
